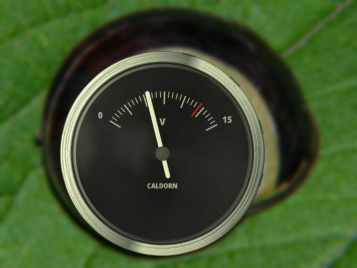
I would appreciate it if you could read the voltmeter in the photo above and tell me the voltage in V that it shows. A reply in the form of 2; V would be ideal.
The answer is 5.5; V
